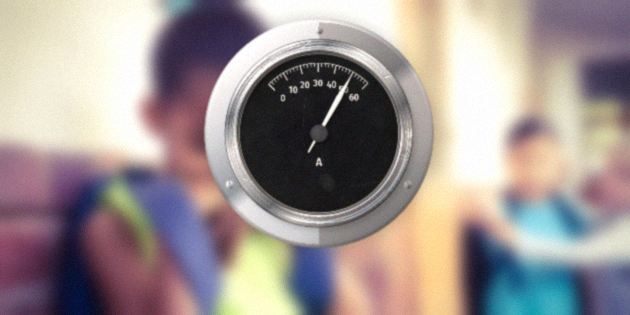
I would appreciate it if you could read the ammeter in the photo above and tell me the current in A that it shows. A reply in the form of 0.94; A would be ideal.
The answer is 50; A
